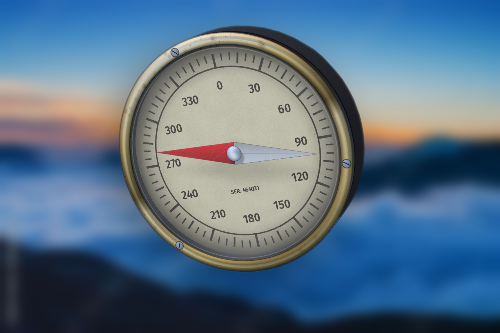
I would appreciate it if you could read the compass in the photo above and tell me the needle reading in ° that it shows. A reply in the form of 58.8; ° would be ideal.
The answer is 280; °
